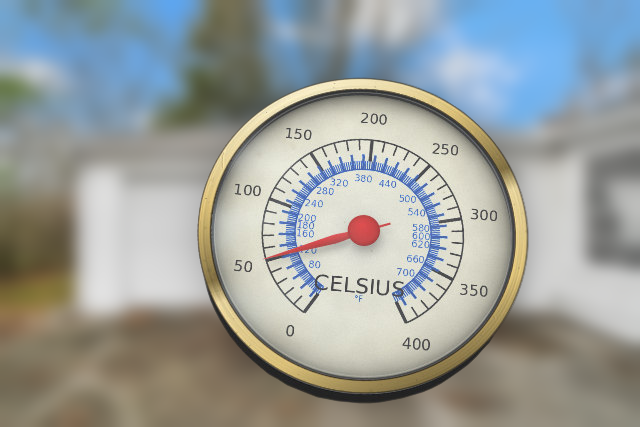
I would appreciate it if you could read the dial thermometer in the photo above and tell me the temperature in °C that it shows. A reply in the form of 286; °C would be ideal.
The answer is 50; °C
